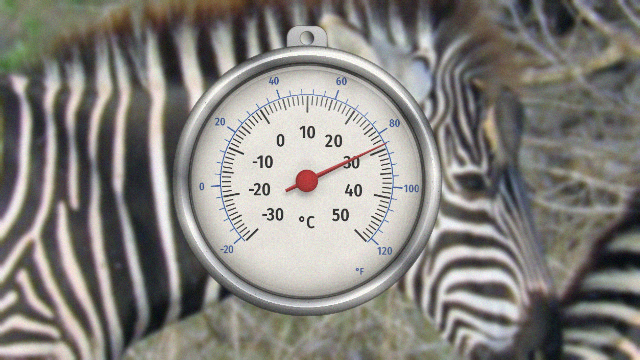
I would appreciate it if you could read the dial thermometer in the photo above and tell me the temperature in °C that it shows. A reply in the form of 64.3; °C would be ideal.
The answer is 29; °C
